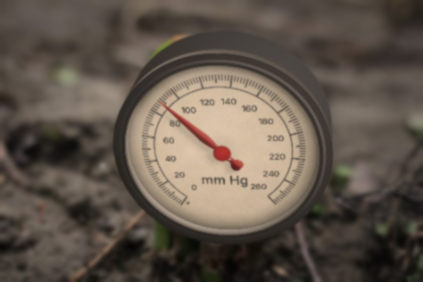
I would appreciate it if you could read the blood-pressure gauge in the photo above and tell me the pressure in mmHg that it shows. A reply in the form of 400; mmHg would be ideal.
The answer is 90; mmHg
